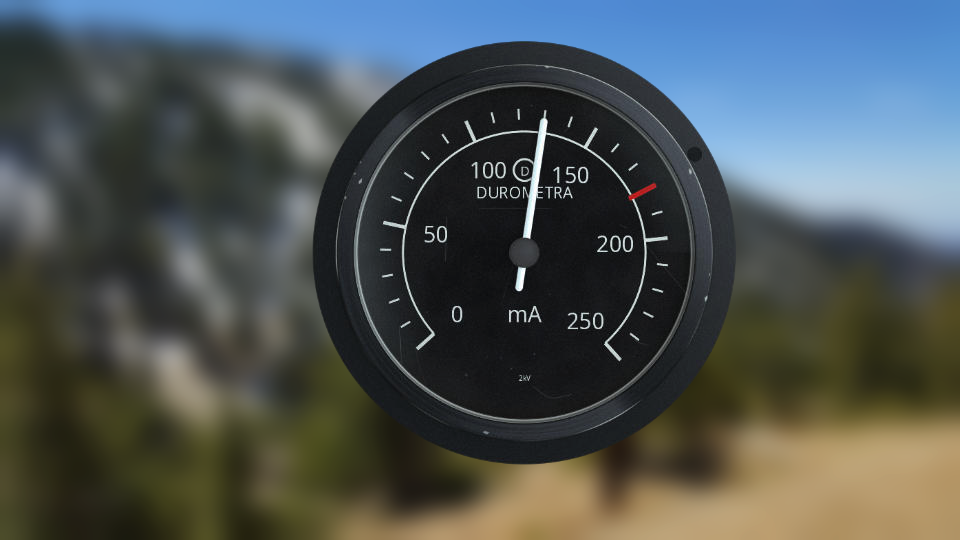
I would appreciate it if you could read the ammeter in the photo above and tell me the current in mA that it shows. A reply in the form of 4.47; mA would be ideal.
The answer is 130; mA
